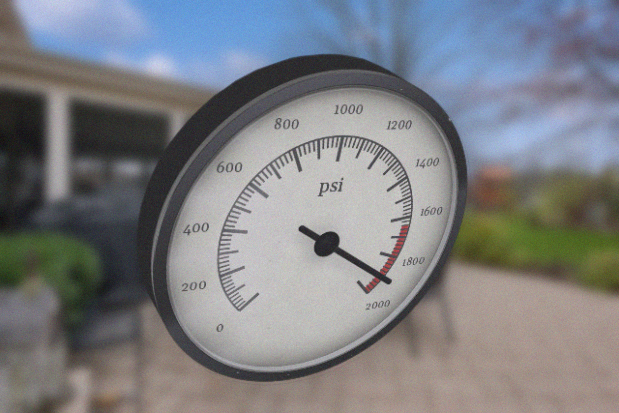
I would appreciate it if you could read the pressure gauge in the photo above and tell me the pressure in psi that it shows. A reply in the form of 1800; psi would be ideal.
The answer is 1900; psi
